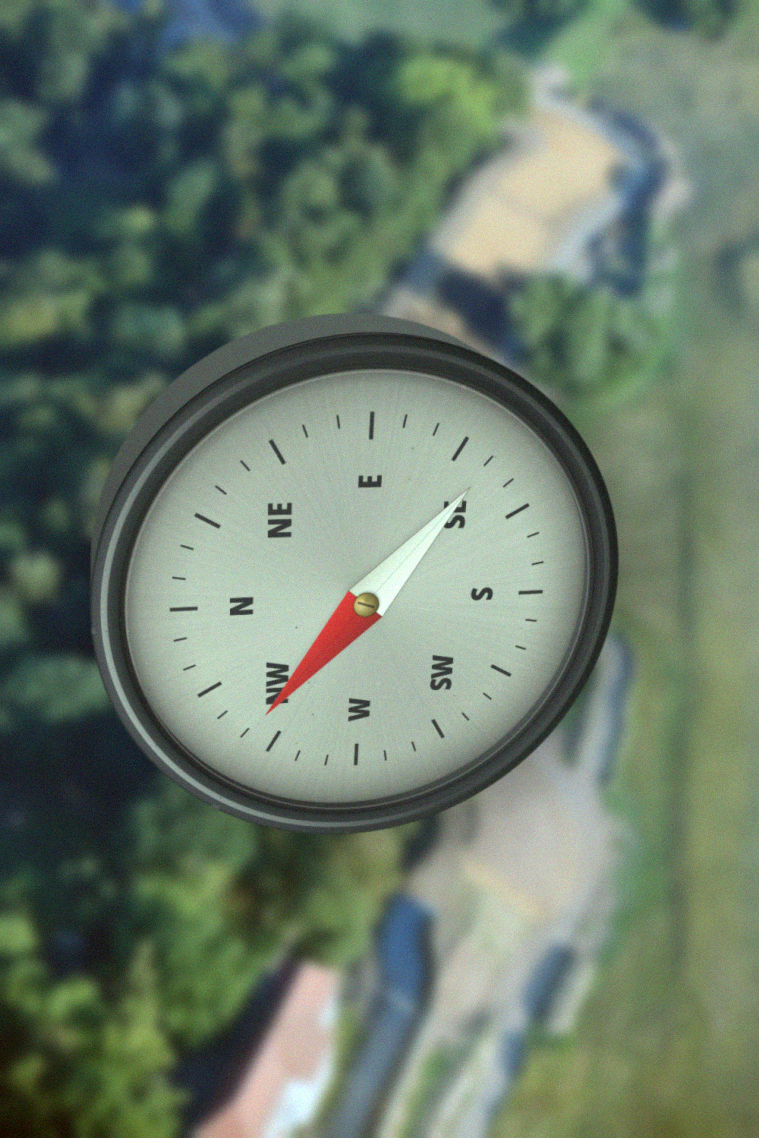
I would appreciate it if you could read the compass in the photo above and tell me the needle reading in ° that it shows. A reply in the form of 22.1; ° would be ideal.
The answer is 310; °
